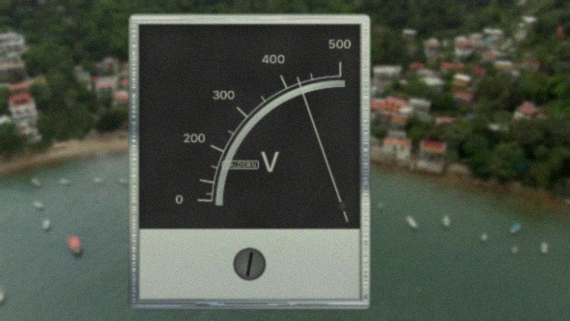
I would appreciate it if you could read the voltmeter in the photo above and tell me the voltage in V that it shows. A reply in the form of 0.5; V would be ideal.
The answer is 425; V
